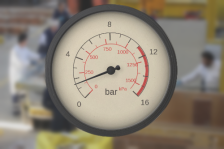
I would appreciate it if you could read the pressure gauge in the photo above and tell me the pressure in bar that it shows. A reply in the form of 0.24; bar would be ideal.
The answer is 1.5; bar
